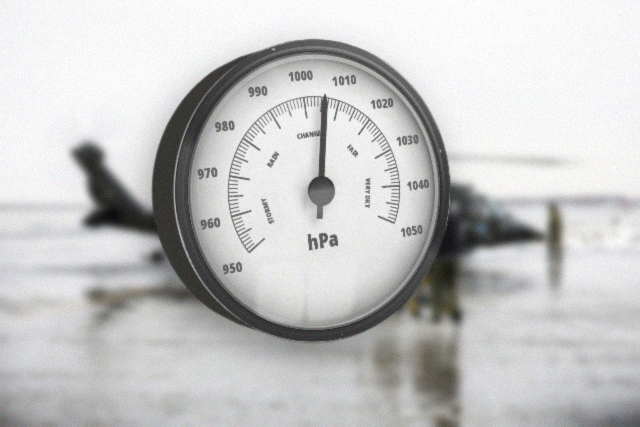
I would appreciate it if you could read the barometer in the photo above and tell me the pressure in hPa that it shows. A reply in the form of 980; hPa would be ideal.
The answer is 1005; hPa
